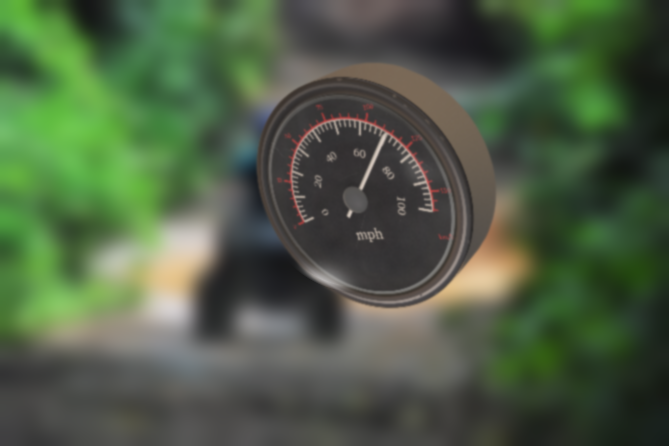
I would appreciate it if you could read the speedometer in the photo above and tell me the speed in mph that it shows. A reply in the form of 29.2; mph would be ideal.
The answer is 70; mph
